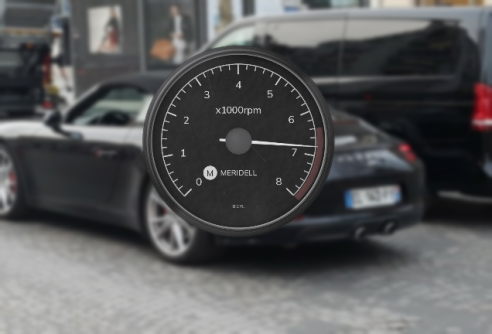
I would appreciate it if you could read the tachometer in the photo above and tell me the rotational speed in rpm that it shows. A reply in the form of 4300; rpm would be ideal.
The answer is 6800; rpm
